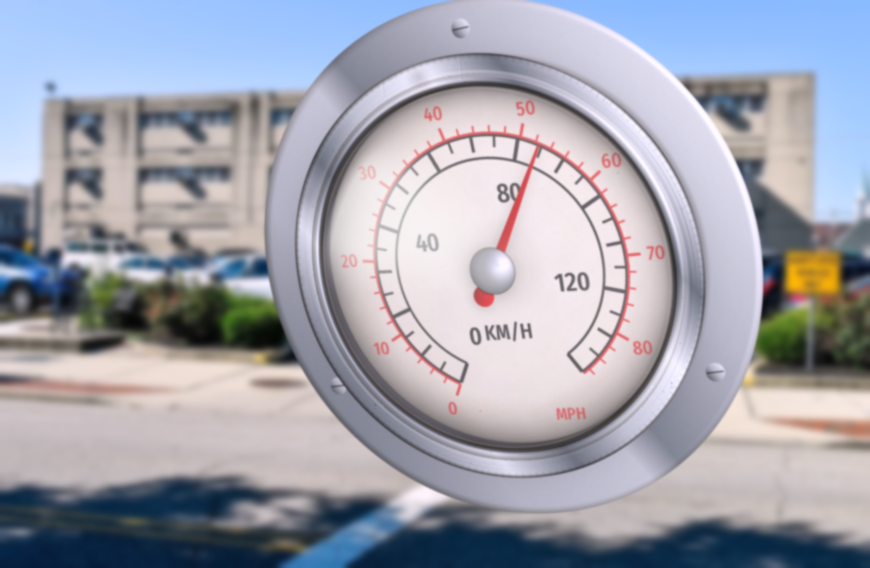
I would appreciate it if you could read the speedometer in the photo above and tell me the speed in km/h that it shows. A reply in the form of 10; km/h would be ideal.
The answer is 85; km/h
